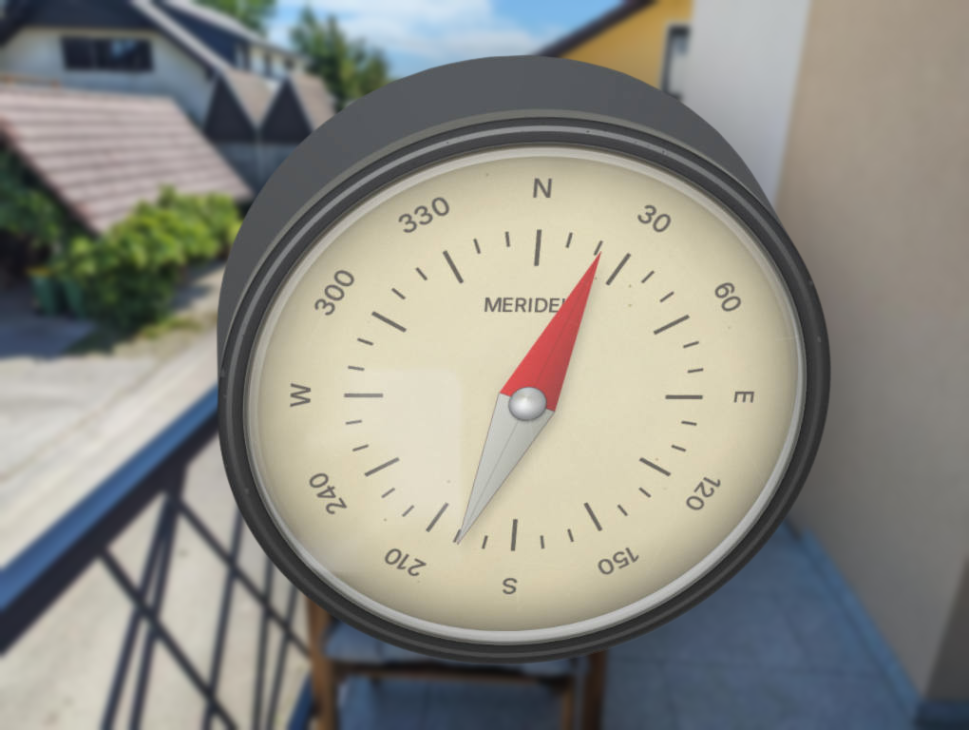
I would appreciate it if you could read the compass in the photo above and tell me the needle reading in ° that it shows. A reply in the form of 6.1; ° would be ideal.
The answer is 20; °
